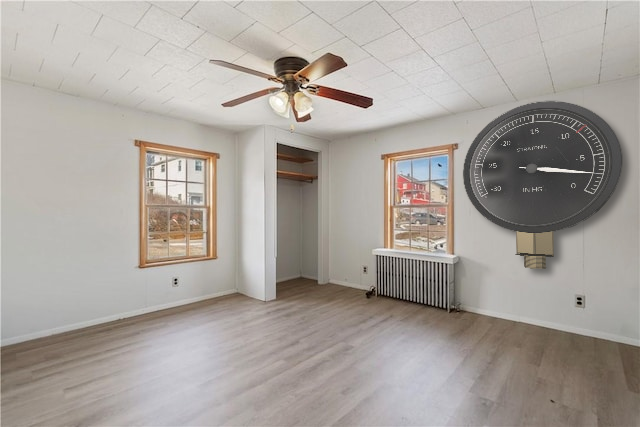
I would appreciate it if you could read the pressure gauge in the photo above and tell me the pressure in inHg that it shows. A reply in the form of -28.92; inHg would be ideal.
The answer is -2.5; inHg
